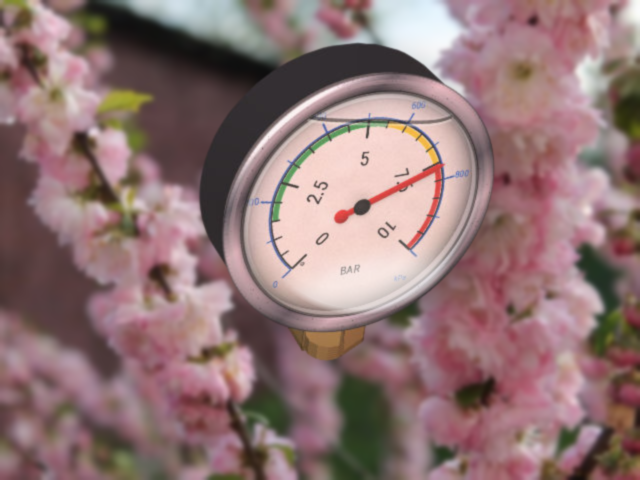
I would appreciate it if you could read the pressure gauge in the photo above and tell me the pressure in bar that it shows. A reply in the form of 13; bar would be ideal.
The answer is 7.5; bar
